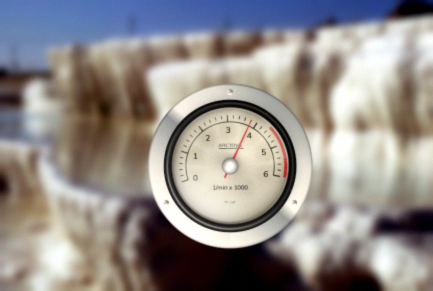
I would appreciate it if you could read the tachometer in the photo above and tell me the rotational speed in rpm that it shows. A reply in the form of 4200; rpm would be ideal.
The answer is 3800; rpm
